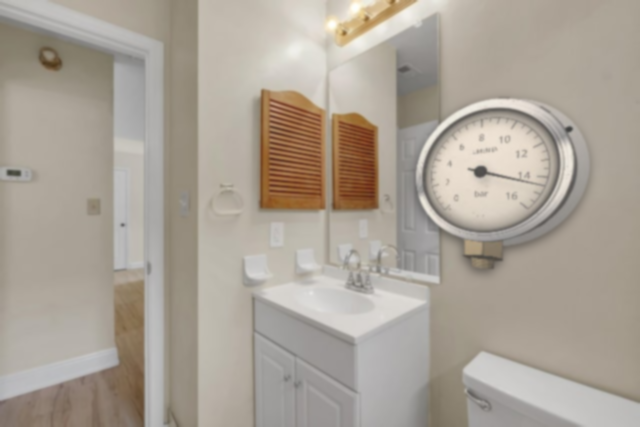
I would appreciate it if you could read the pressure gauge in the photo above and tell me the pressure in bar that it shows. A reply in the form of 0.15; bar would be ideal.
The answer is 14.5; bar
